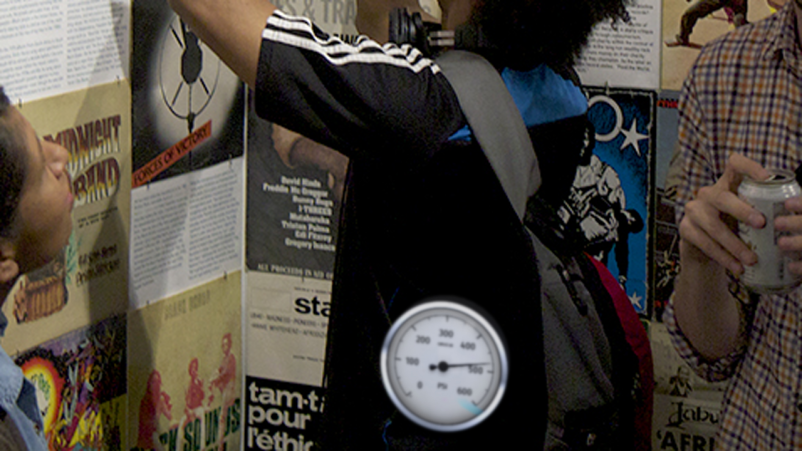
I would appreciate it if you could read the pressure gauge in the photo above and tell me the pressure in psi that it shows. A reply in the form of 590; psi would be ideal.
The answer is 475; psi
